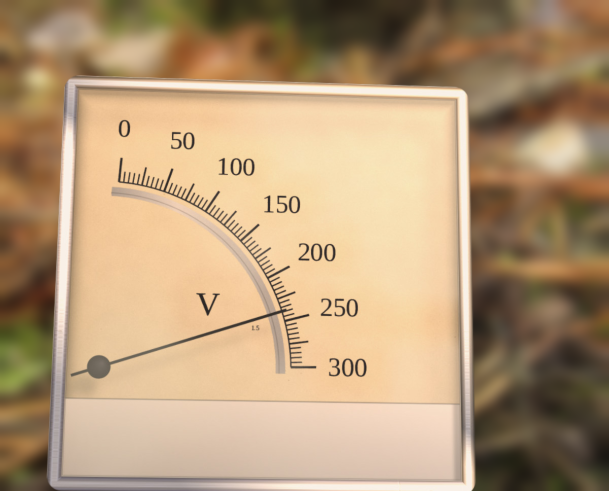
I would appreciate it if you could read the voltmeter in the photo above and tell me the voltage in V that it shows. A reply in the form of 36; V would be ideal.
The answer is 240; V
